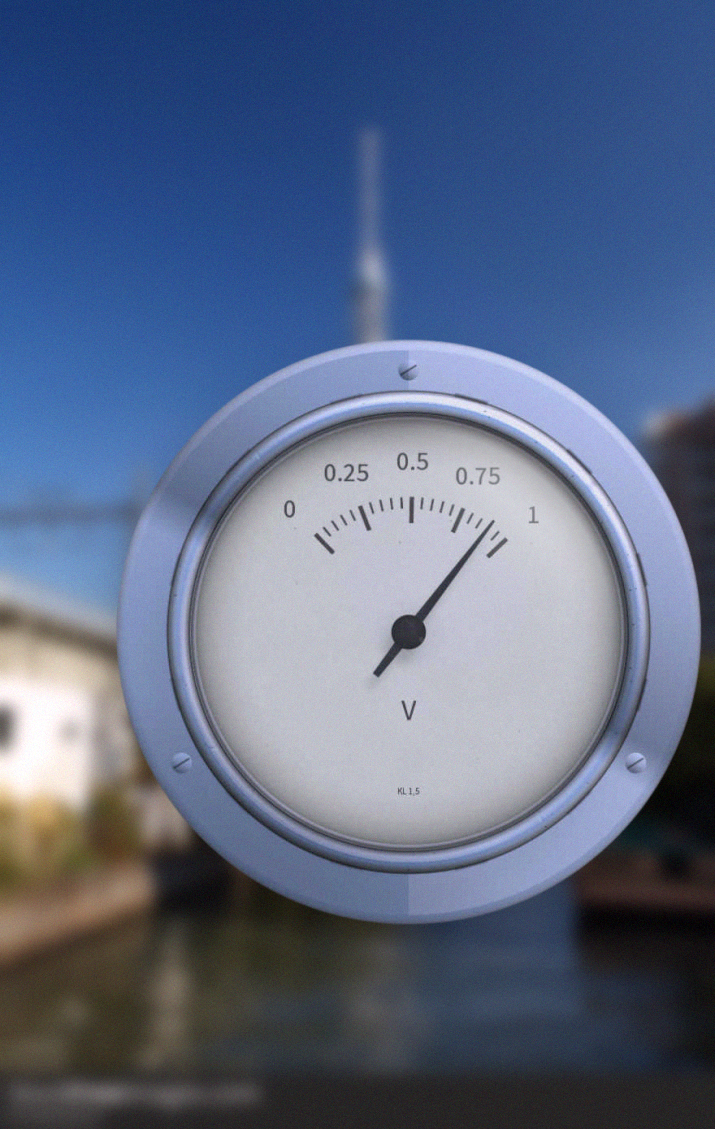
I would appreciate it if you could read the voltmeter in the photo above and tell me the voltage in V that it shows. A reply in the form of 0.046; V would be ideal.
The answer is 0.9; V
